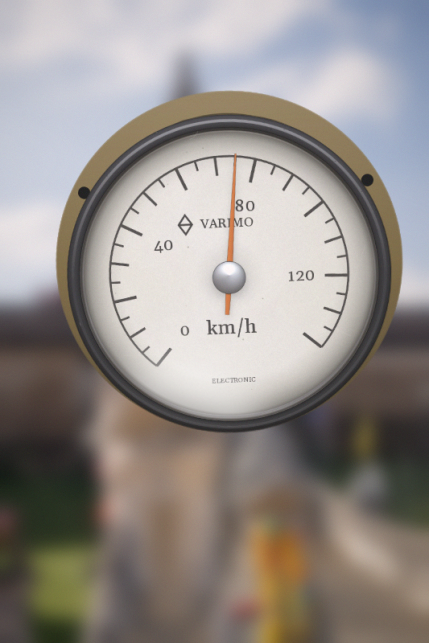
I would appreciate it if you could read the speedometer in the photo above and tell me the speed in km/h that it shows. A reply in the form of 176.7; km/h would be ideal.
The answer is 75; km/h
